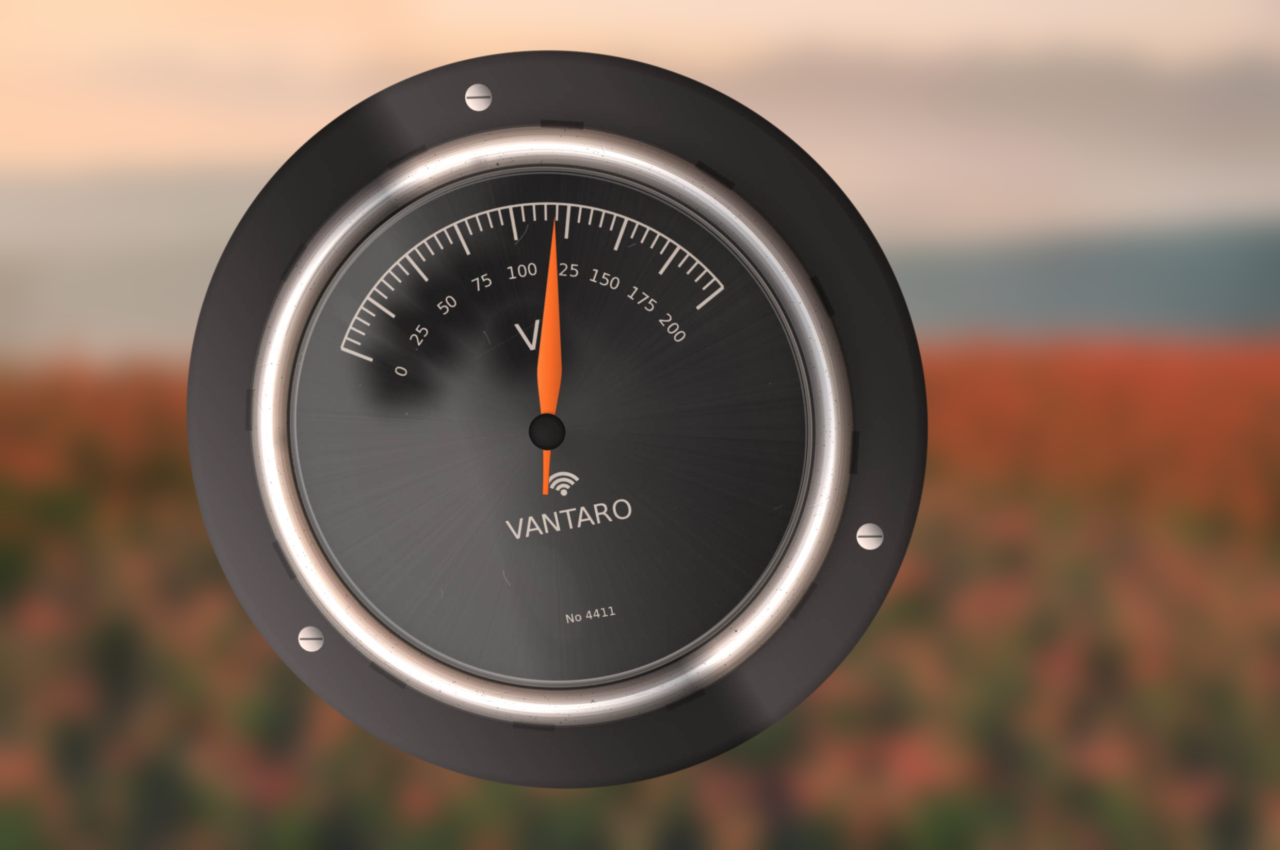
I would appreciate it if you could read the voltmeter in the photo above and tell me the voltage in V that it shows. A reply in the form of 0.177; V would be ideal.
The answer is 120; V
